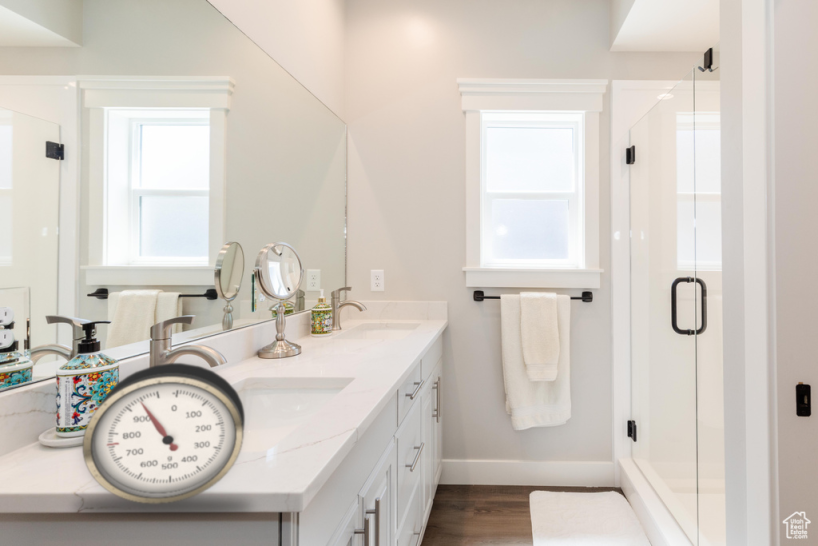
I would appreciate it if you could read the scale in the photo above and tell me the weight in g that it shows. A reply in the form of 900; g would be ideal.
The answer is 950; g
